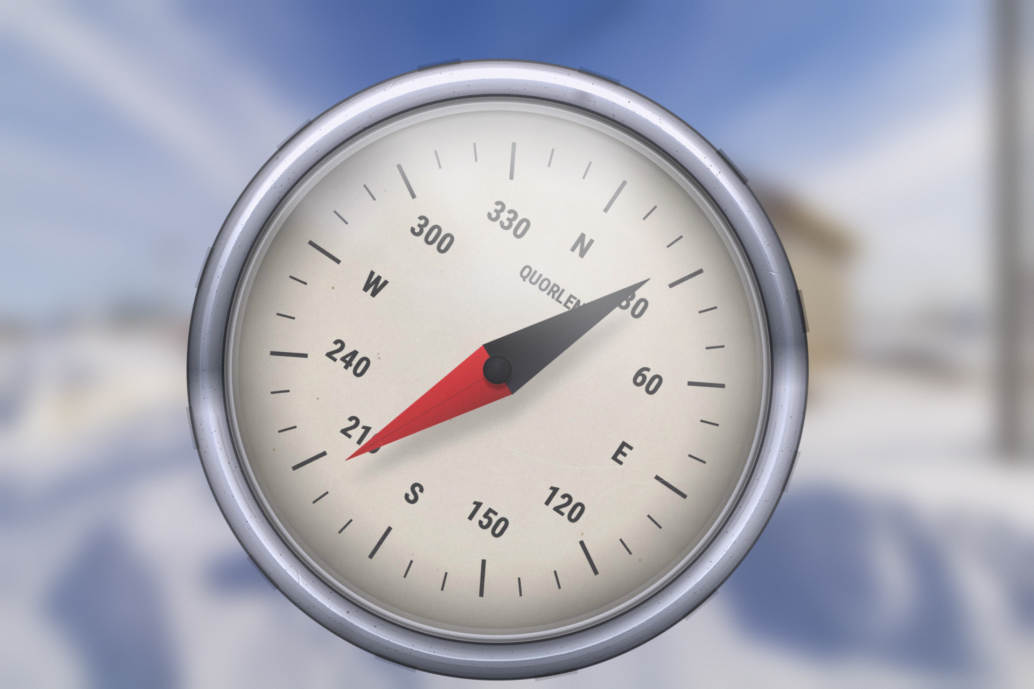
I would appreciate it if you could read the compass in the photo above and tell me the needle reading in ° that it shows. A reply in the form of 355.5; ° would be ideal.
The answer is 205; °
